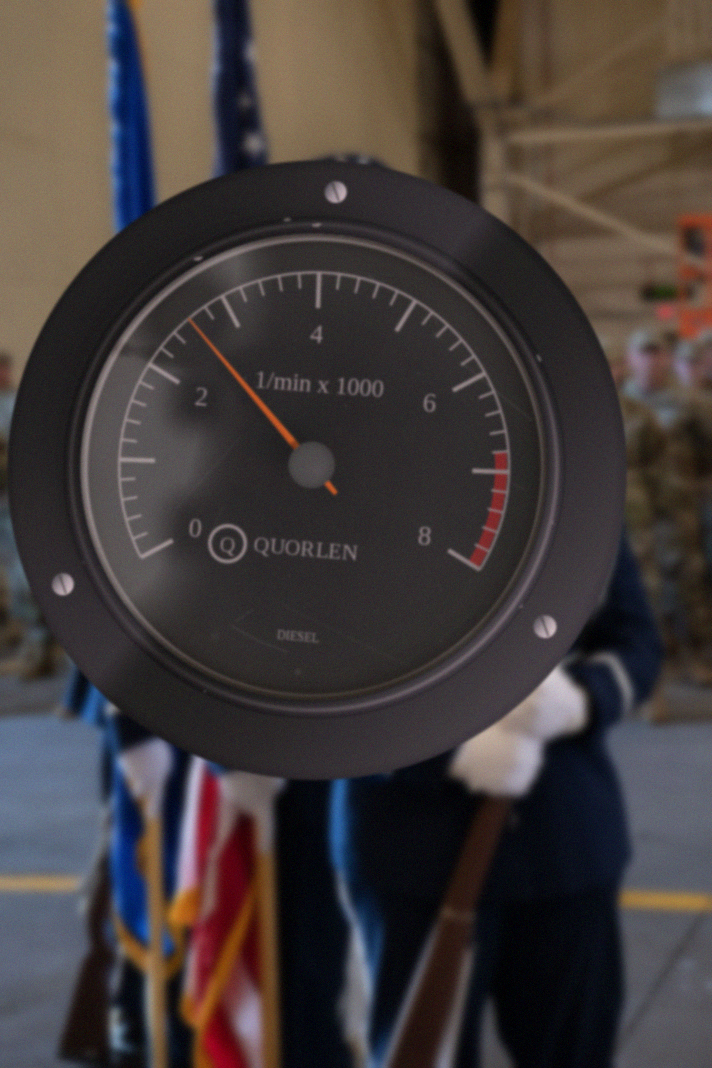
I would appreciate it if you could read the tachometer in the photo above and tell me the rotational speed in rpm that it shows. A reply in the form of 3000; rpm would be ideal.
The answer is 2600; rpm
